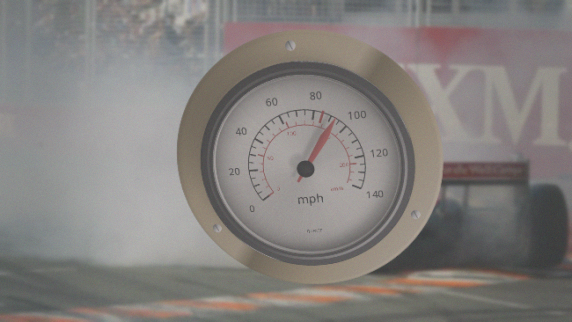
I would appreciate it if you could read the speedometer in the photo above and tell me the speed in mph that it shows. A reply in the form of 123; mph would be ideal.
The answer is 92.5; mph
